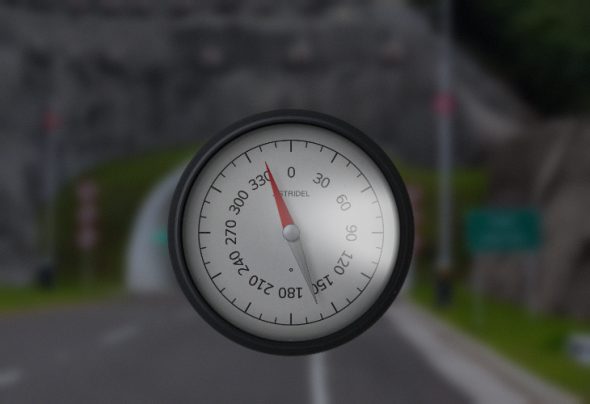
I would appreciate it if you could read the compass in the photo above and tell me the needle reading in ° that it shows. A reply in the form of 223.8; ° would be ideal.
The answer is 340; °
